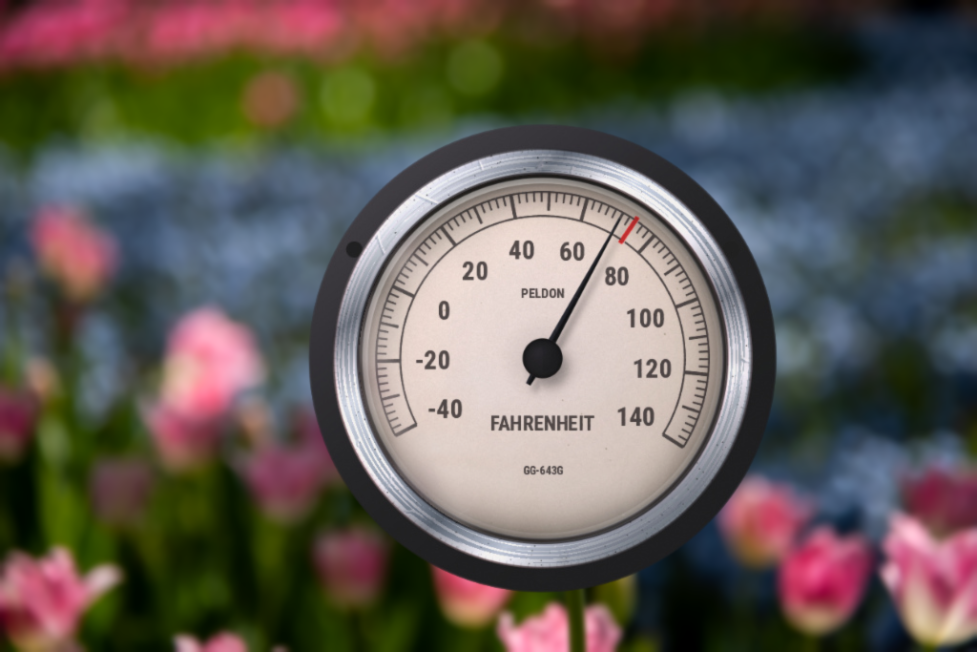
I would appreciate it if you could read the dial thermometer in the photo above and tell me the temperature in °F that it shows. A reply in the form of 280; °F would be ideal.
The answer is 70; °F
